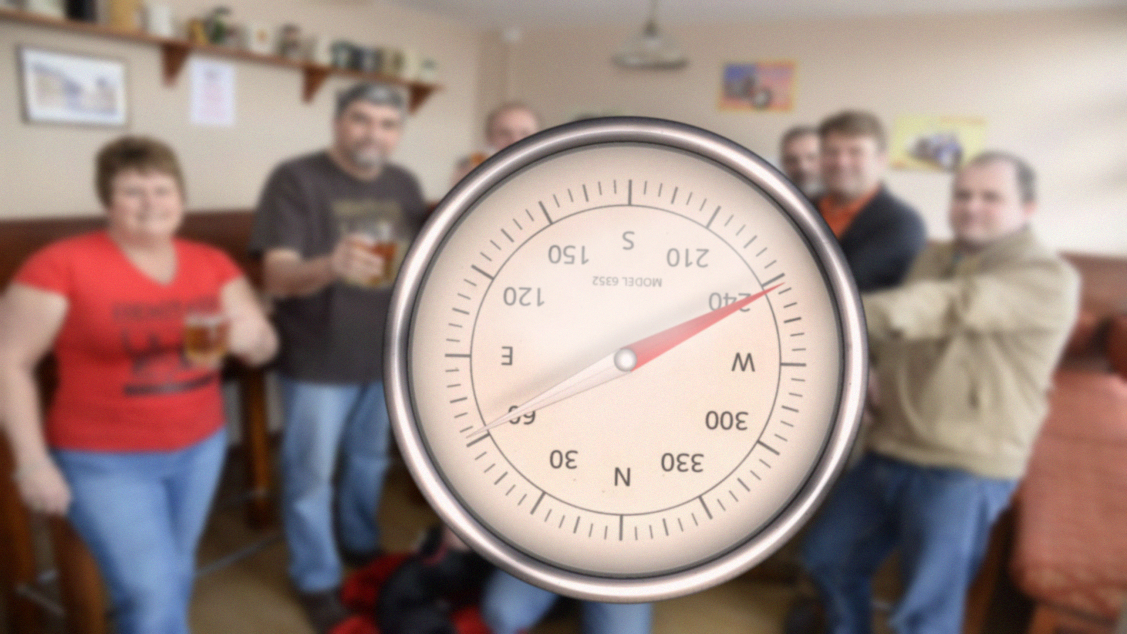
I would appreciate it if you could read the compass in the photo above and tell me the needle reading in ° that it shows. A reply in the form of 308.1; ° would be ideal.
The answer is 242.5; °
